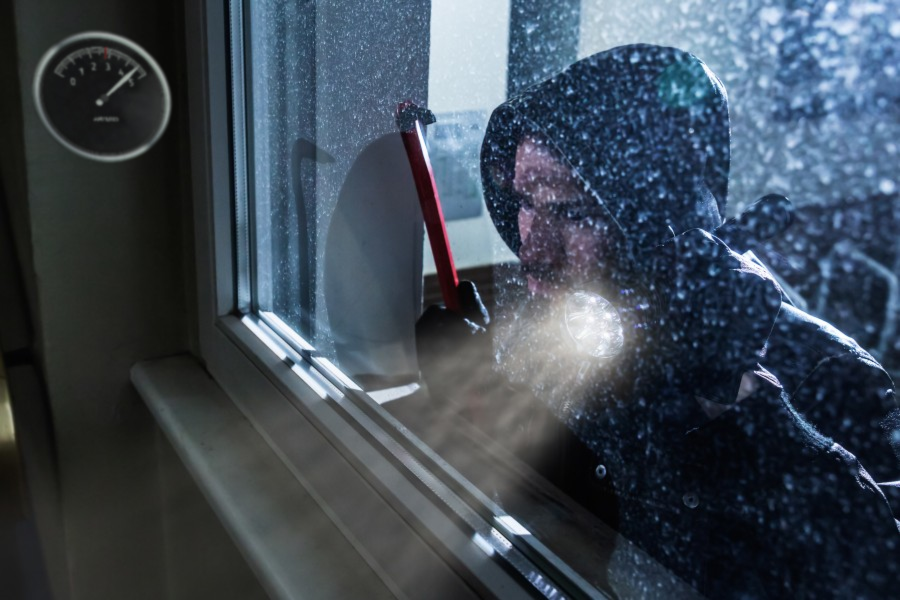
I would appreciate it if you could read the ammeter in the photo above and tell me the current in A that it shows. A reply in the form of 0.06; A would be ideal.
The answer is 4.5; A
